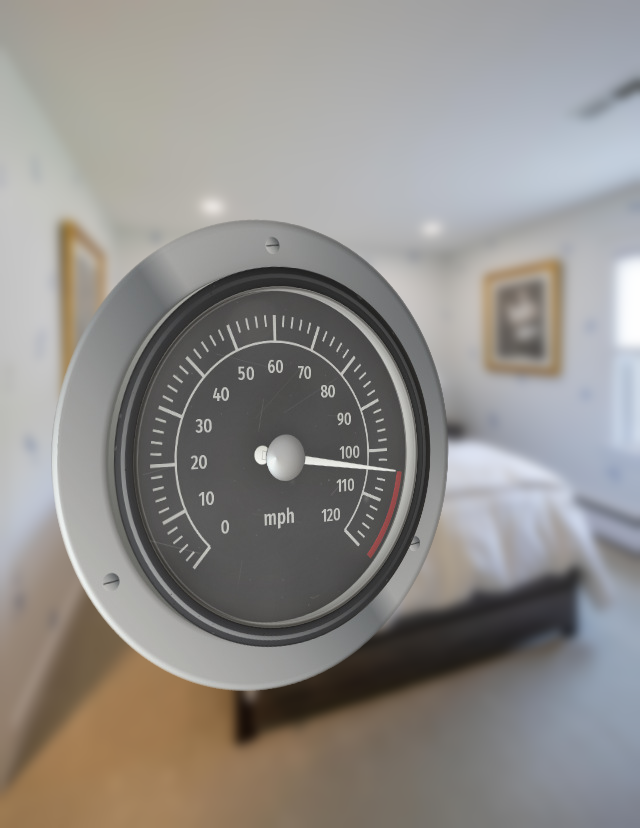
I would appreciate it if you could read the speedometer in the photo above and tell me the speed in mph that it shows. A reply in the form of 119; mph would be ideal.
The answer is 104; mph
